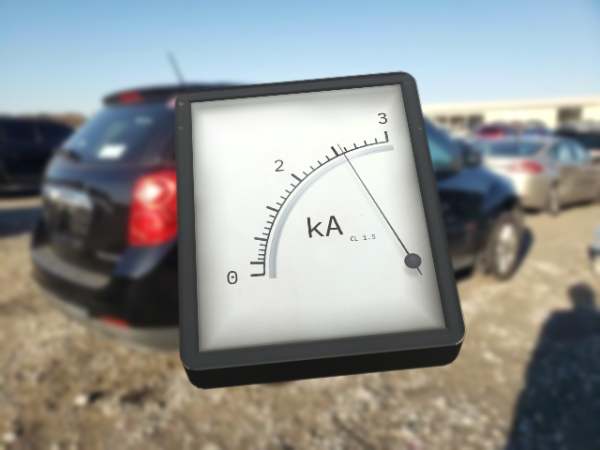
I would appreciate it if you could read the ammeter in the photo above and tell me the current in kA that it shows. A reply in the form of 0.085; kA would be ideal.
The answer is 2.55; kA
